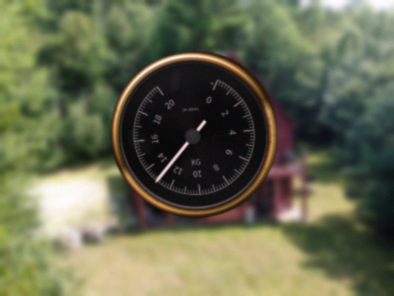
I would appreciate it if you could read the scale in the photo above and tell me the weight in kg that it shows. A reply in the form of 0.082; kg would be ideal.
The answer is 13; kg
